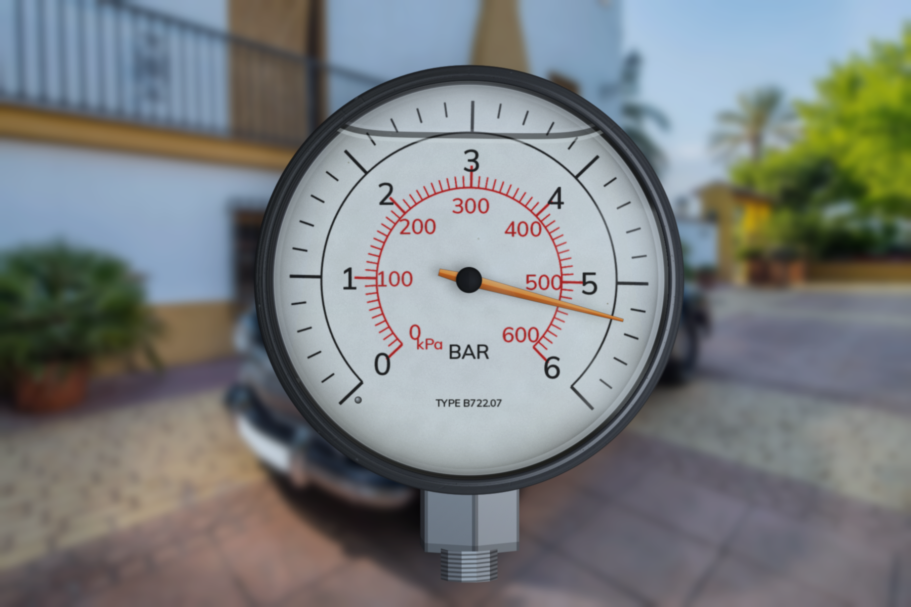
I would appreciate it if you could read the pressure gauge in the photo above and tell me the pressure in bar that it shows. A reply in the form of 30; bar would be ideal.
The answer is 5.3; bar
